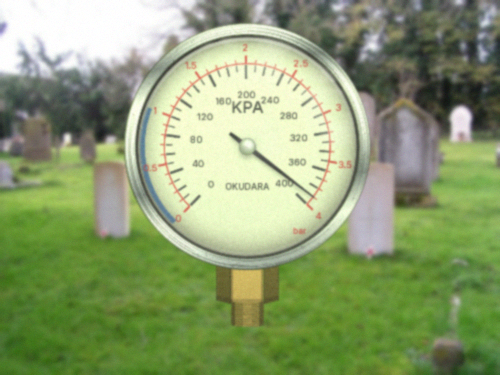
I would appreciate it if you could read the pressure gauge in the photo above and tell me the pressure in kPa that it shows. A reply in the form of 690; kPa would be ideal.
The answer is 390; kPa
